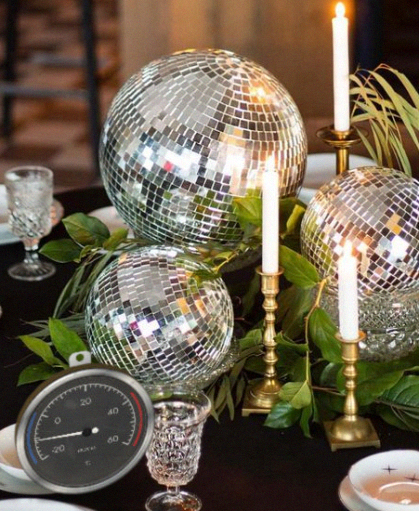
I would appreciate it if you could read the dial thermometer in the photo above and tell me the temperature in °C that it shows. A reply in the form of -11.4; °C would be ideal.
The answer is -10; °C
